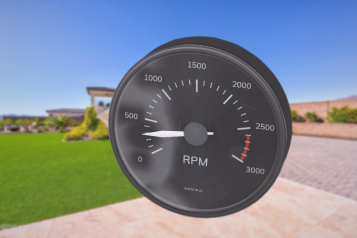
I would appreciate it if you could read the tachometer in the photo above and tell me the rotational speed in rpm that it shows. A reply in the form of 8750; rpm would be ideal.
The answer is 300; rpm
